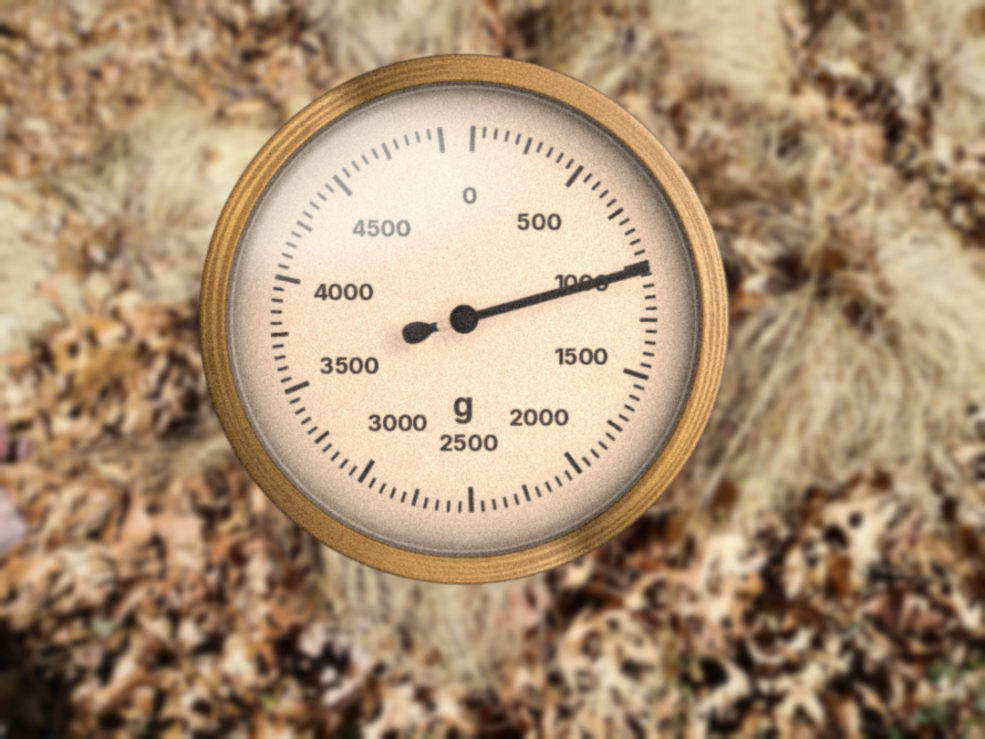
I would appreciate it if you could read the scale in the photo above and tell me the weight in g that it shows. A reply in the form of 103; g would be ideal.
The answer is 1025; g
